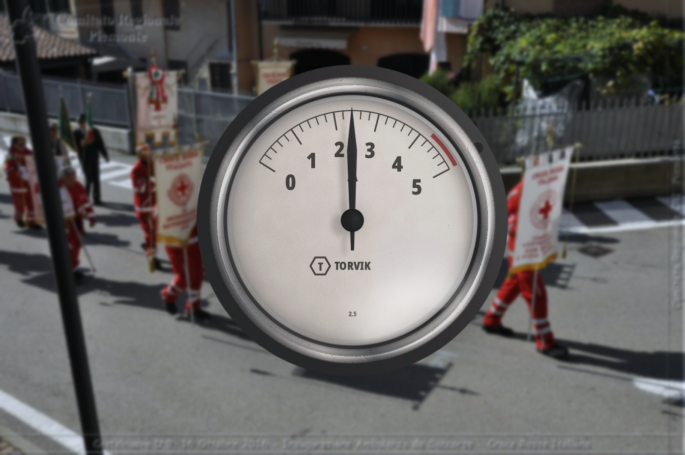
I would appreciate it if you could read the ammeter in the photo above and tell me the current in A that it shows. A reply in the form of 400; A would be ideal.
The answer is 2.4; A
